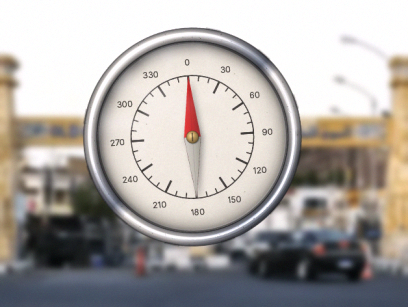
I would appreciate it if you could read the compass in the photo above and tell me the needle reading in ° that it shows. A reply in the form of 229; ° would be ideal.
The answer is 0; °
